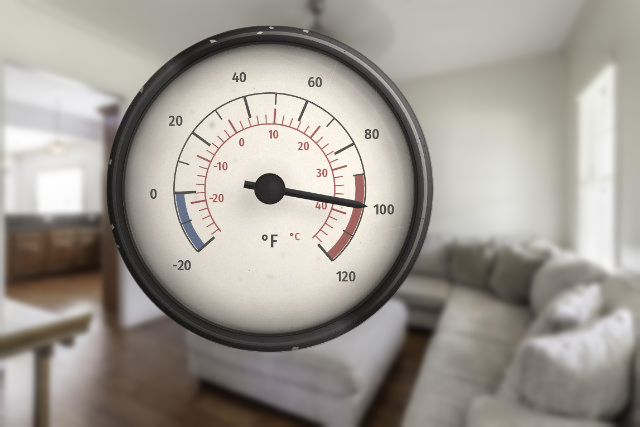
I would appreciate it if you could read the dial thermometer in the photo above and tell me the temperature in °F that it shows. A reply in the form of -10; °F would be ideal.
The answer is 100; °F
